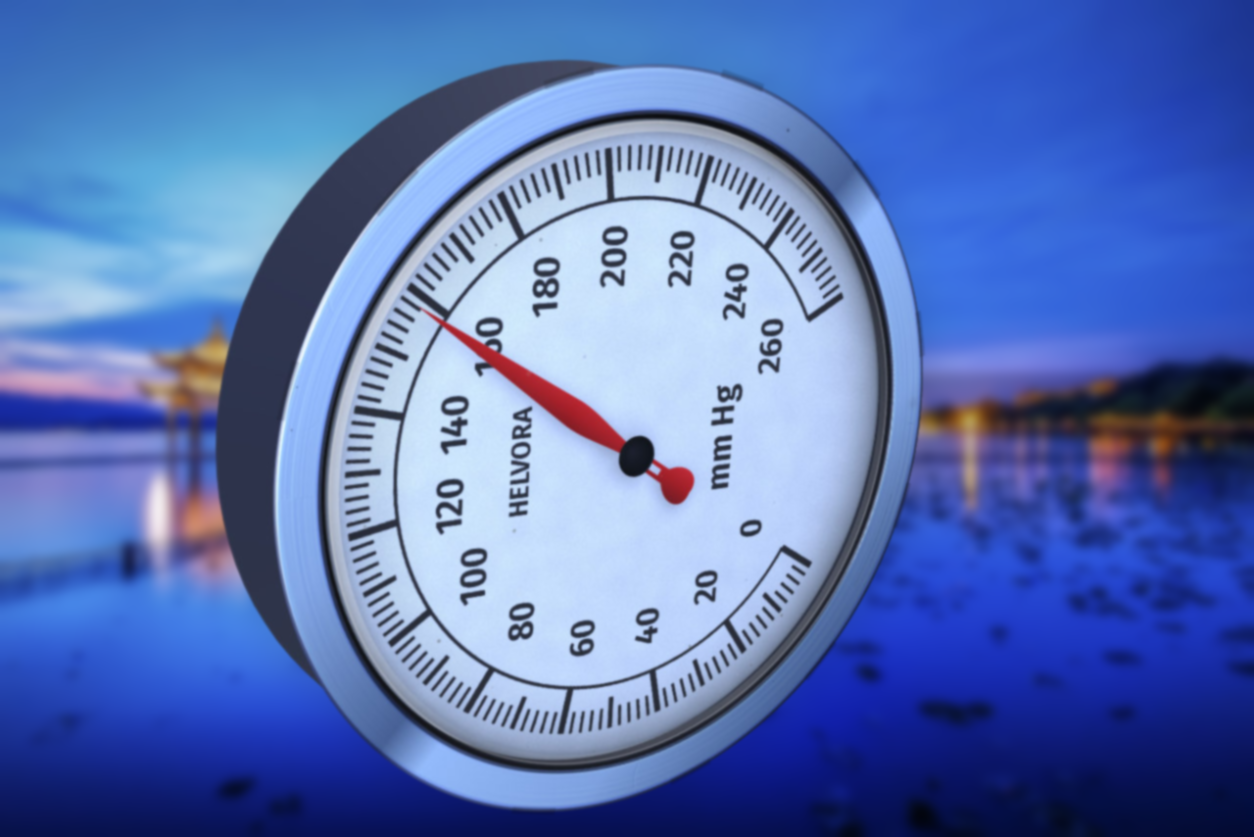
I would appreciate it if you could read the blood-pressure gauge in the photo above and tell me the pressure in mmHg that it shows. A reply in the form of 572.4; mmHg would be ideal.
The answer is 158; mmHg
